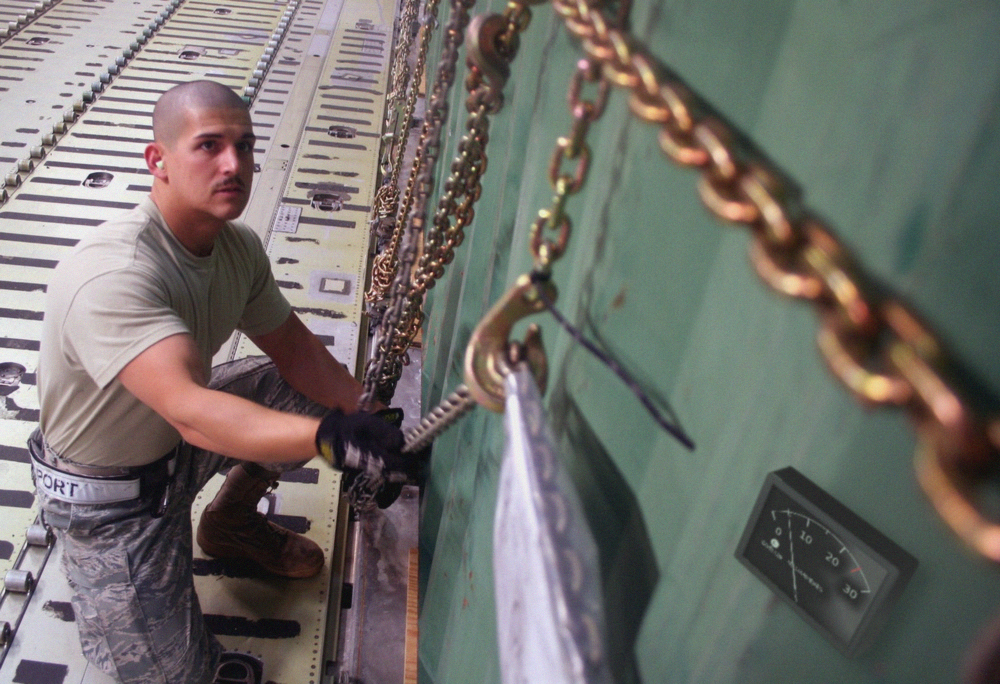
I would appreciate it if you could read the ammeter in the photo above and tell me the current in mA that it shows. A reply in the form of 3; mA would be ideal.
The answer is 5; mA
